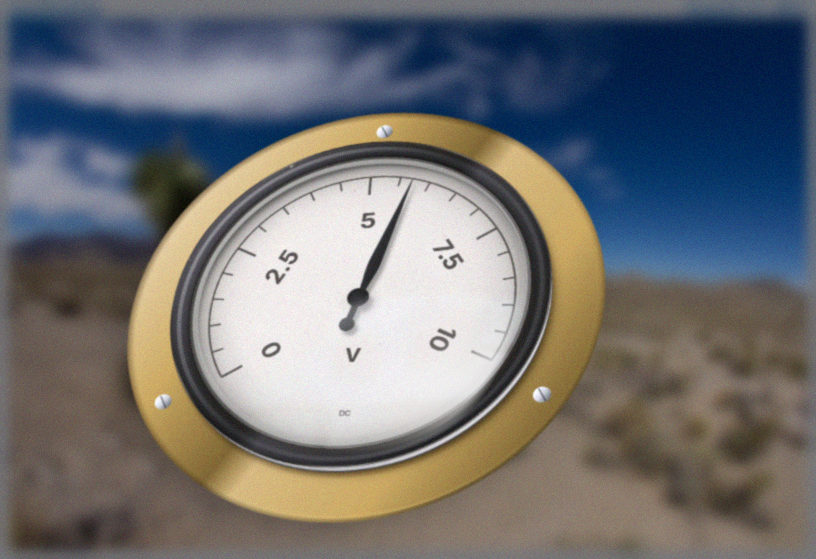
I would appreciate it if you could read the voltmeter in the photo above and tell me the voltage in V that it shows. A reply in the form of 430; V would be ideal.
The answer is 5.75; V
